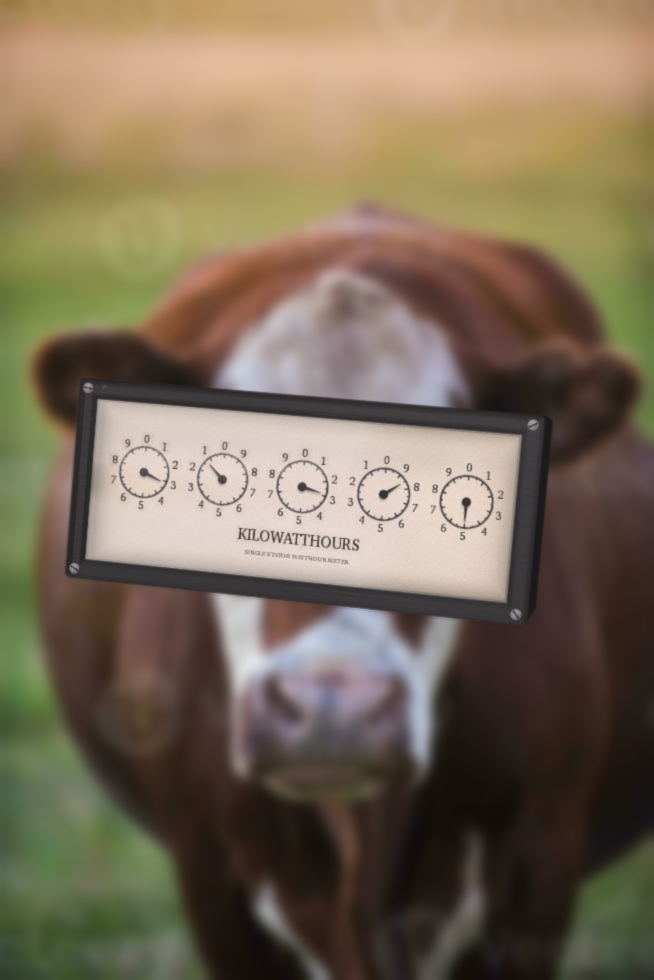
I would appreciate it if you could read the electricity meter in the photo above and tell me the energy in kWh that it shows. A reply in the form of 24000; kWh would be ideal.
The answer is 31285; kWh
